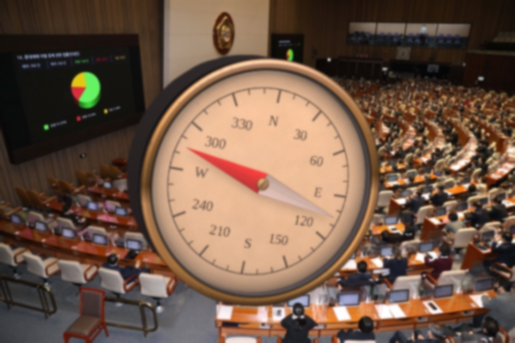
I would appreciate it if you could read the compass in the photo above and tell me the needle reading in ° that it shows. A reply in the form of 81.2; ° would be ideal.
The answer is 285; °
